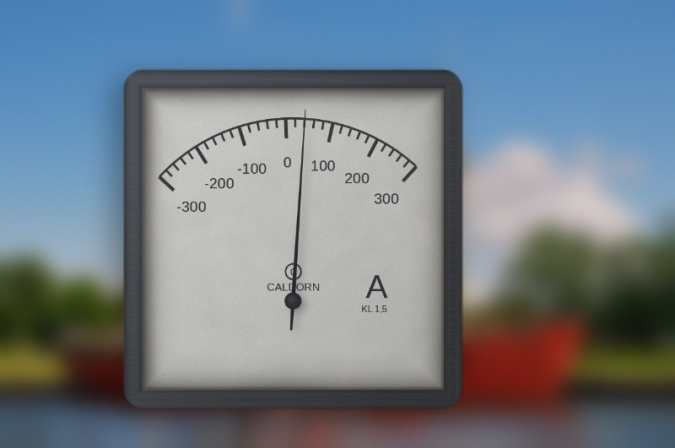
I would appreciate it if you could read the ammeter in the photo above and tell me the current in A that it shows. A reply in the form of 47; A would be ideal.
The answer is 40; A
